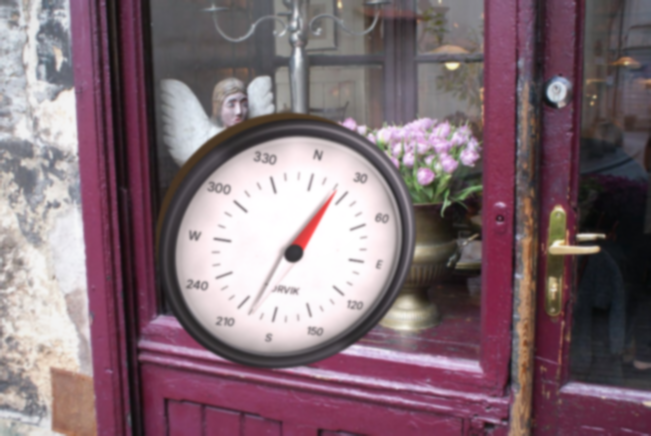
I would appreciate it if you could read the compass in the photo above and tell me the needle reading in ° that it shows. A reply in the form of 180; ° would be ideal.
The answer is 20; °
